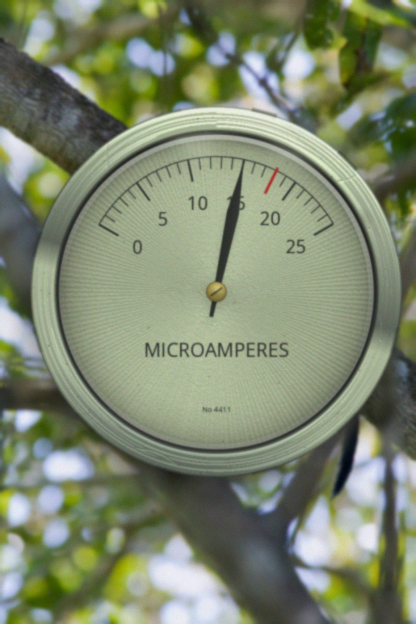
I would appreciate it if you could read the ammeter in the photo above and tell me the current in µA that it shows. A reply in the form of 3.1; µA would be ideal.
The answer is 15; µA
